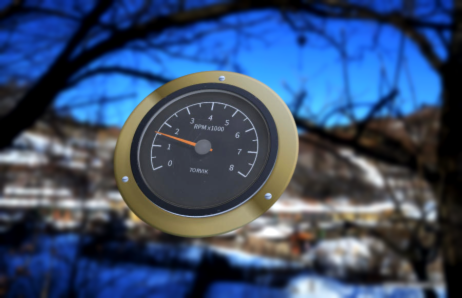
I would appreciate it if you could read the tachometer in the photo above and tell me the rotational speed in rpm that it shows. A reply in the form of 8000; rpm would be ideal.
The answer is 1500; rpm
